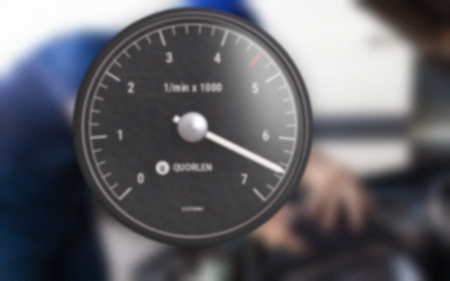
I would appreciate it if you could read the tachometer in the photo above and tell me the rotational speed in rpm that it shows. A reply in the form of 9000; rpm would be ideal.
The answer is 6500; rpm
